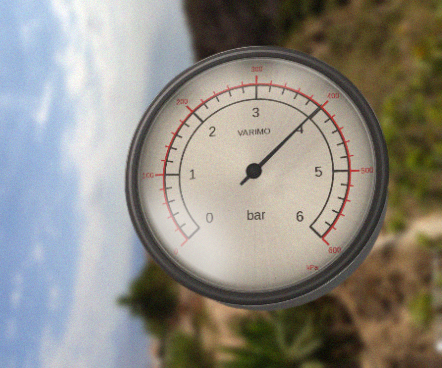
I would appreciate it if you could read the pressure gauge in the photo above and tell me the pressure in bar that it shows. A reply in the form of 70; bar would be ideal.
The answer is 4; bar
